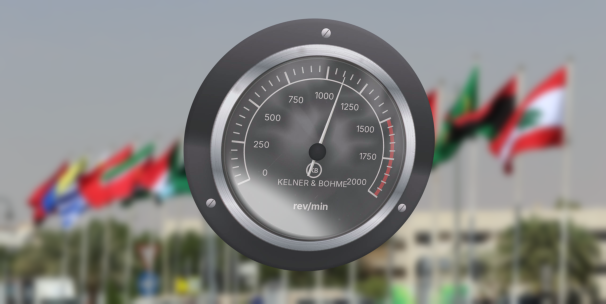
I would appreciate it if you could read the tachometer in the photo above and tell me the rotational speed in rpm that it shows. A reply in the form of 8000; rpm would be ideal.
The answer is 1100; rpm
